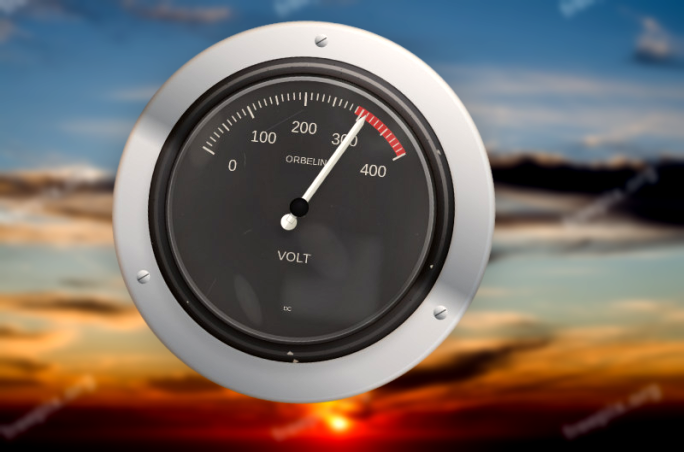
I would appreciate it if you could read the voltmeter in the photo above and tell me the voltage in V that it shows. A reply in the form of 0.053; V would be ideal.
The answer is 310; V
